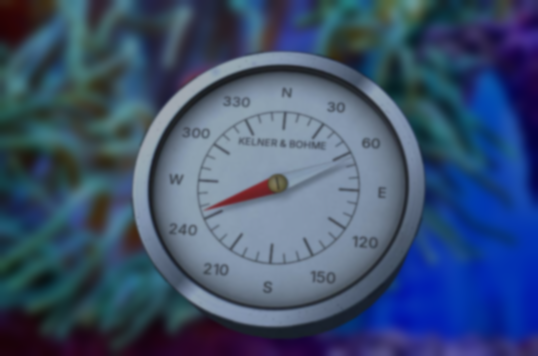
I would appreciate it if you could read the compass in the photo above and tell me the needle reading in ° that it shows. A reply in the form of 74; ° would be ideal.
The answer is 245; °
